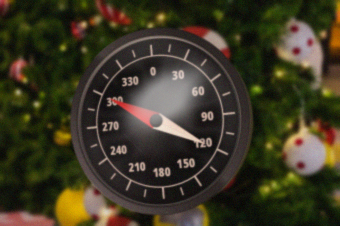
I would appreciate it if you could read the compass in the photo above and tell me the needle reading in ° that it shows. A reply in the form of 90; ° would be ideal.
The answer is 300; °
